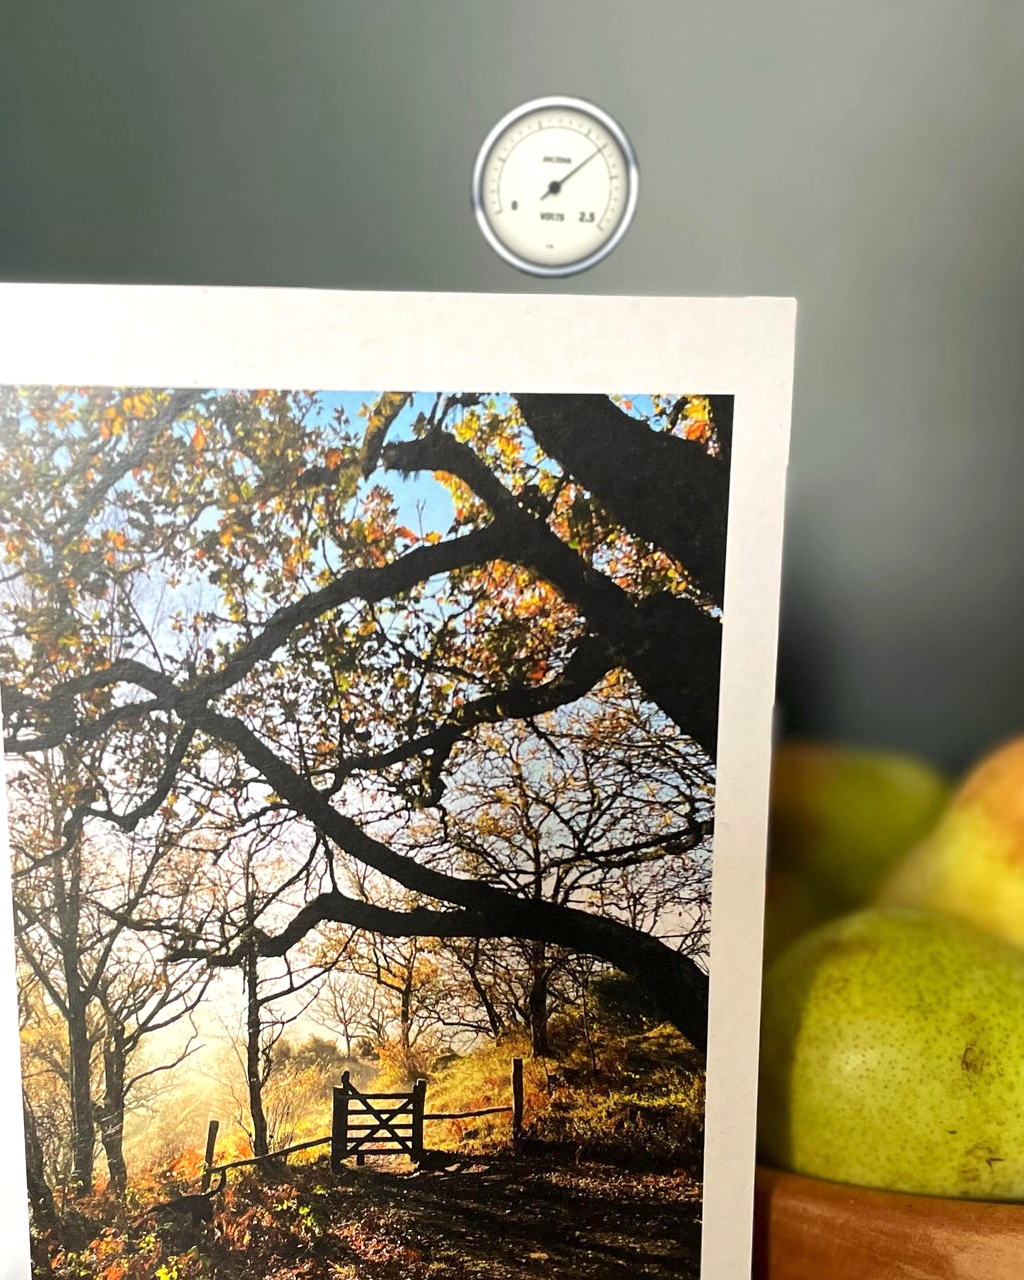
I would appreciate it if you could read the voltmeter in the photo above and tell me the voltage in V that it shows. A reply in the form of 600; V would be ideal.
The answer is 1.7; V
